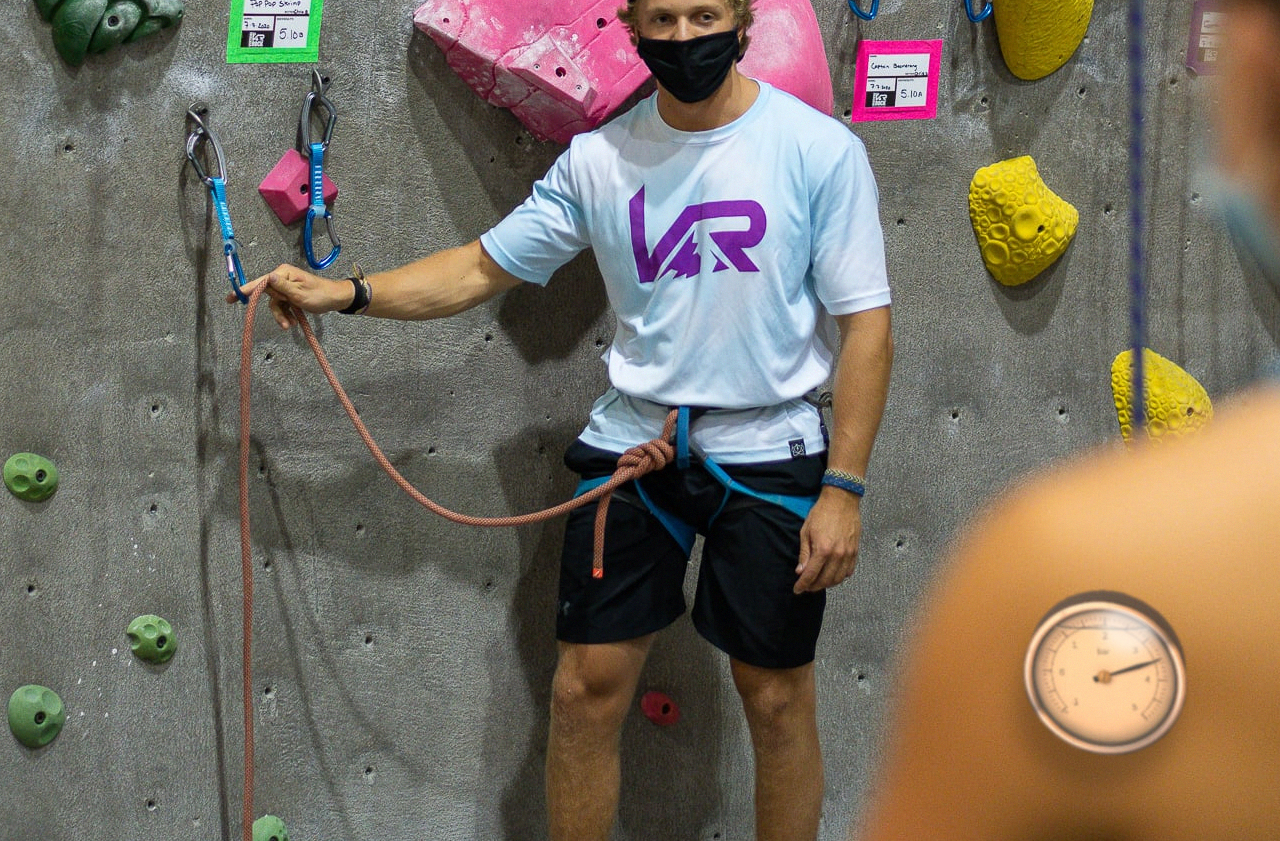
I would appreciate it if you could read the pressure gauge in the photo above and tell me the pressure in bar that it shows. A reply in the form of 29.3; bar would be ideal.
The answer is 3.5; bar
